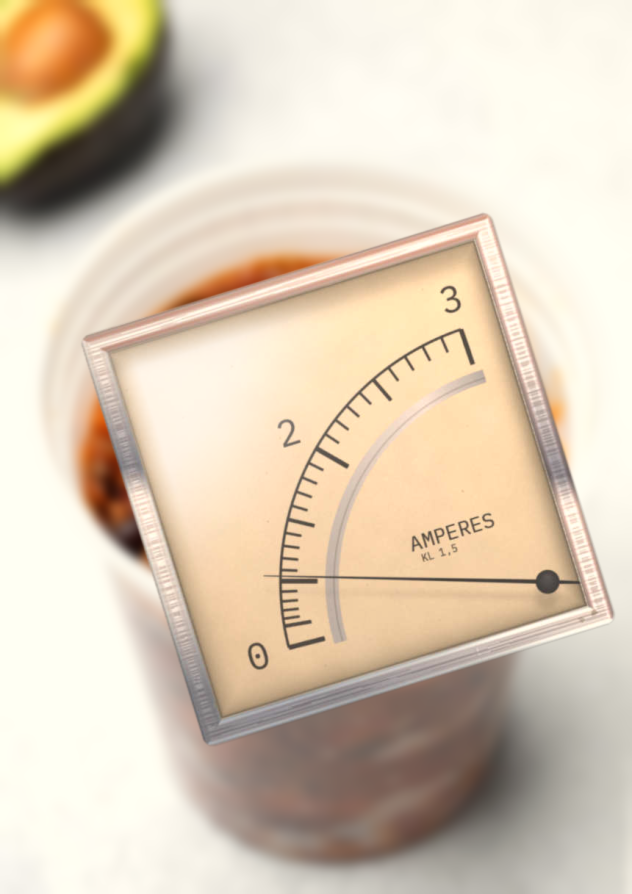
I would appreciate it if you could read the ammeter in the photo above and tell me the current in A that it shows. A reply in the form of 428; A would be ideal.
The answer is 1.05; A
